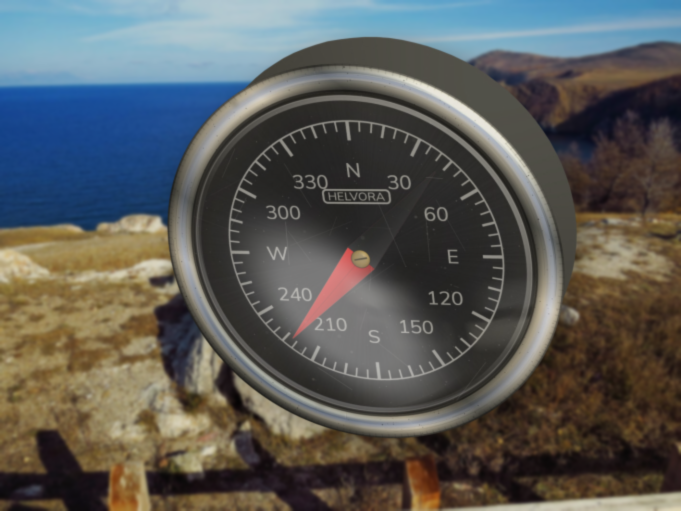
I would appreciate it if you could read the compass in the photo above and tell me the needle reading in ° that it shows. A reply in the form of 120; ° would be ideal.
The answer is 222.5; °
